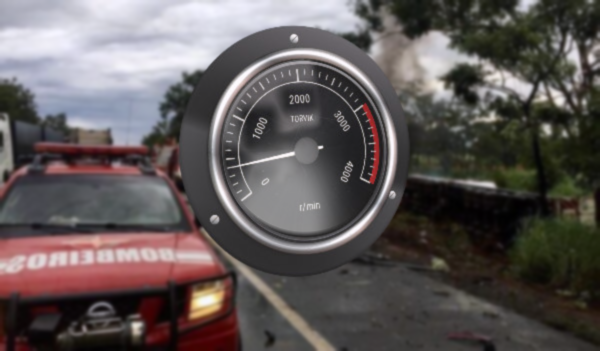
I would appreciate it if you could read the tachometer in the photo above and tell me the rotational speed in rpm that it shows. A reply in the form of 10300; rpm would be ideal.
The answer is 400; rpm
